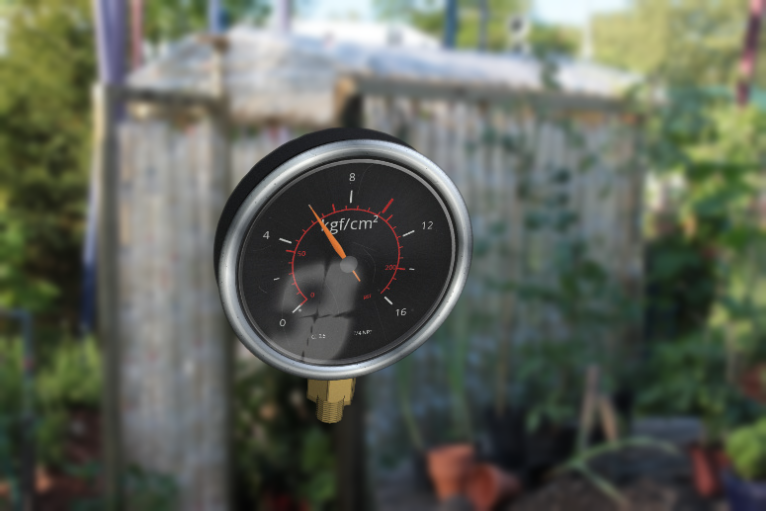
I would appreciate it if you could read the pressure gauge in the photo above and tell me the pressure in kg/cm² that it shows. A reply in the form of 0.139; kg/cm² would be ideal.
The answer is 6; kg/cm²
